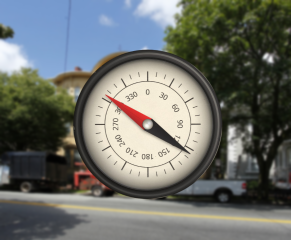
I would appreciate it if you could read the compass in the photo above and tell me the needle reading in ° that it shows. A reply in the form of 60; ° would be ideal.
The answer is 305; °
